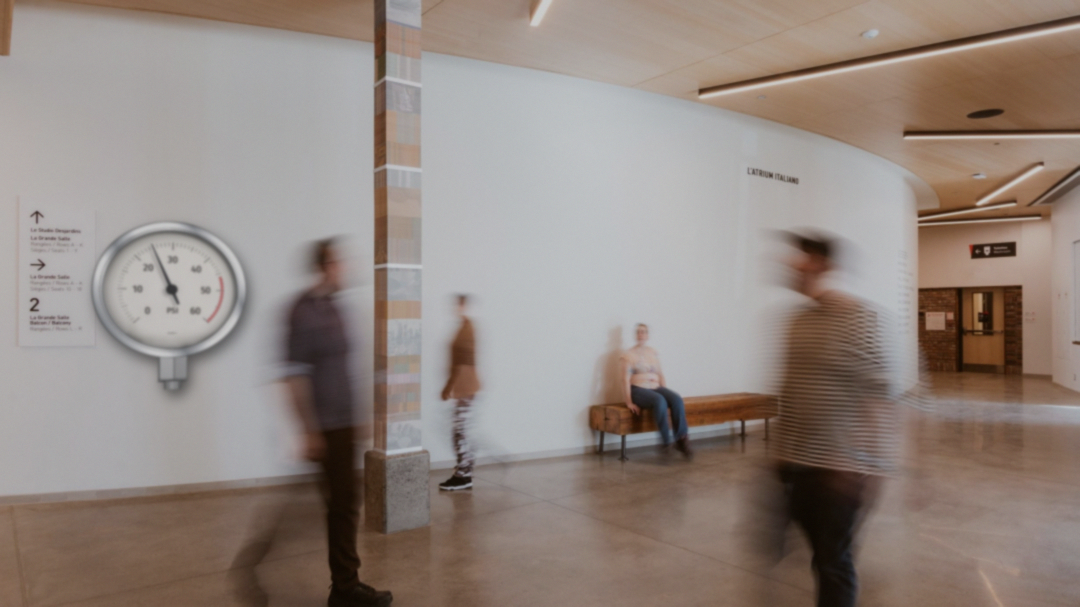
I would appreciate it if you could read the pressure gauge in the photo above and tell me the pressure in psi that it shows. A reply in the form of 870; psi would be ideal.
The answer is 25; psi
